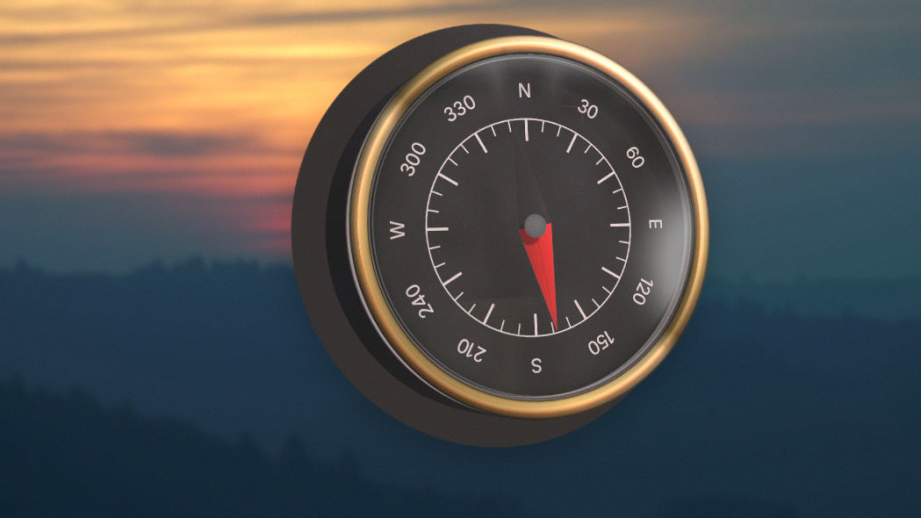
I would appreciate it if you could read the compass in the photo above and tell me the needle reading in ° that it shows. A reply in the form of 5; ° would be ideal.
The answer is 170; °
